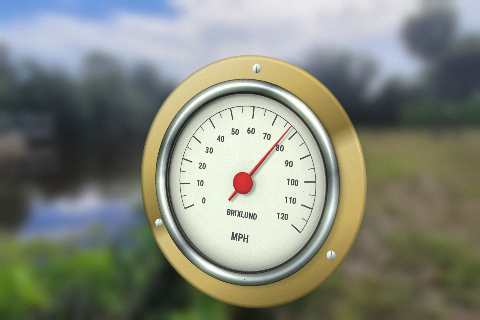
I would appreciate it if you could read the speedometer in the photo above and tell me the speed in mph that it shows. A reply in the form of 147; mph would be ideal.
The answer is 77.5; mph
